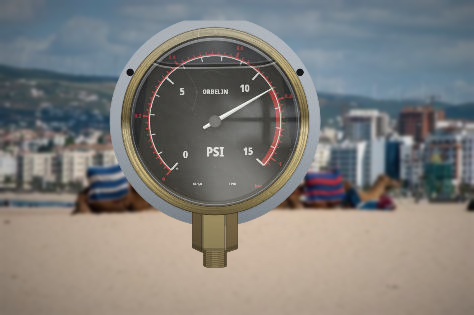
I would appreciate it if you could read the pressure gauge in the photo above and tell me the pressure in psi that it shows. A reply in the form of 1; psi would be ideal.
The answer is 11; psi
